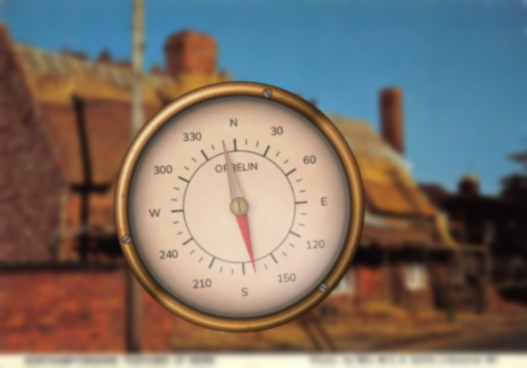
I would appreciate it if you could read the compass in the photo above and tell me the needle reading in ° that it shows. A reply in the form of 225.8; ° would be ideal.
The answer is 170; °
